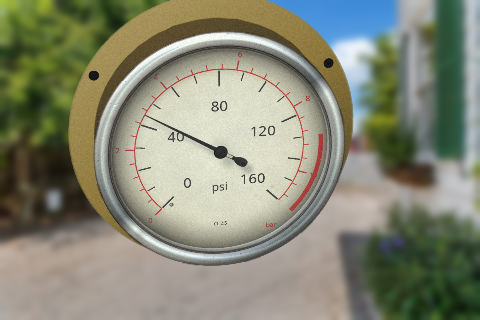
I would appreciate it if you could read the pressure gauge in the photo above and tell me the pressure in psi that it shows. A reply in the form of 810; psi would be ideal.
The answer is 45; psi
